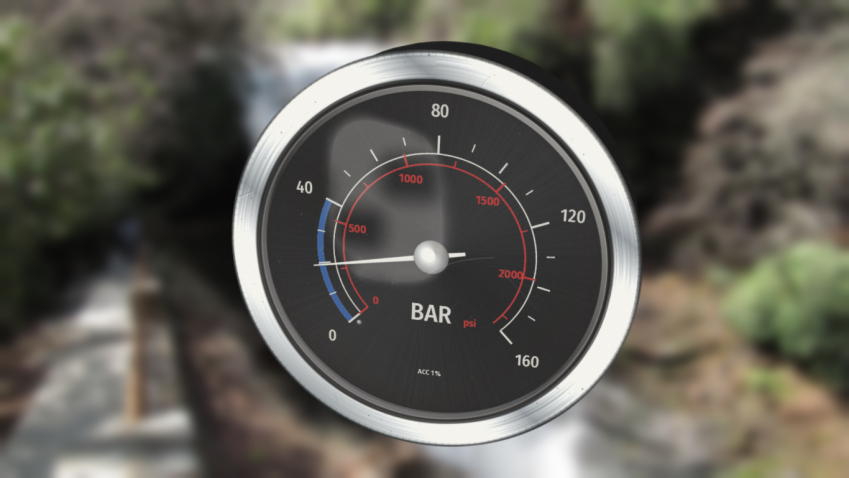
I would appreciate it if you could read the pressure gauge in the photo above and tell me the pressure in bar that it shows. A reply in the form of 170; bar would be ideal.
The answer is 20; bar
